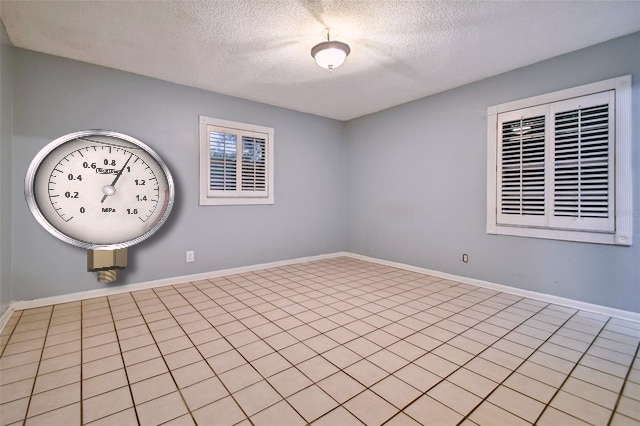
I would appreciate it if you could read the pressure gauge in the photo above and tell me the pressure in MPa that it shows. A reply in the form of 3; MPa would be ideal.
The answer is 0.95; MPa
